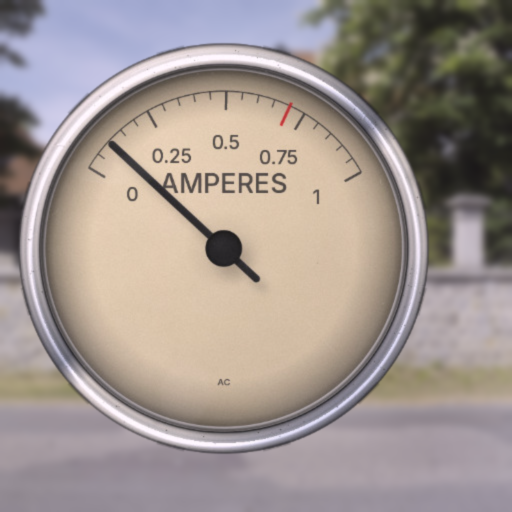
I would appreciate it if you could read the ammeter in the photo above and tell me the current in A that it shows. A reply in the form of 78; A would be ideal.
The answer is 0.1; A
